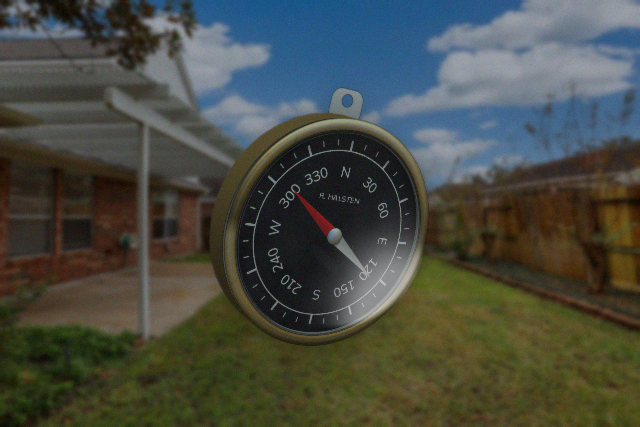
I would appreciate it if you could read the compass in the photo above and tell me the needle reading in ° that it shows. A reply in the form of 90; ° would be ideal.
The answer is 305; °
